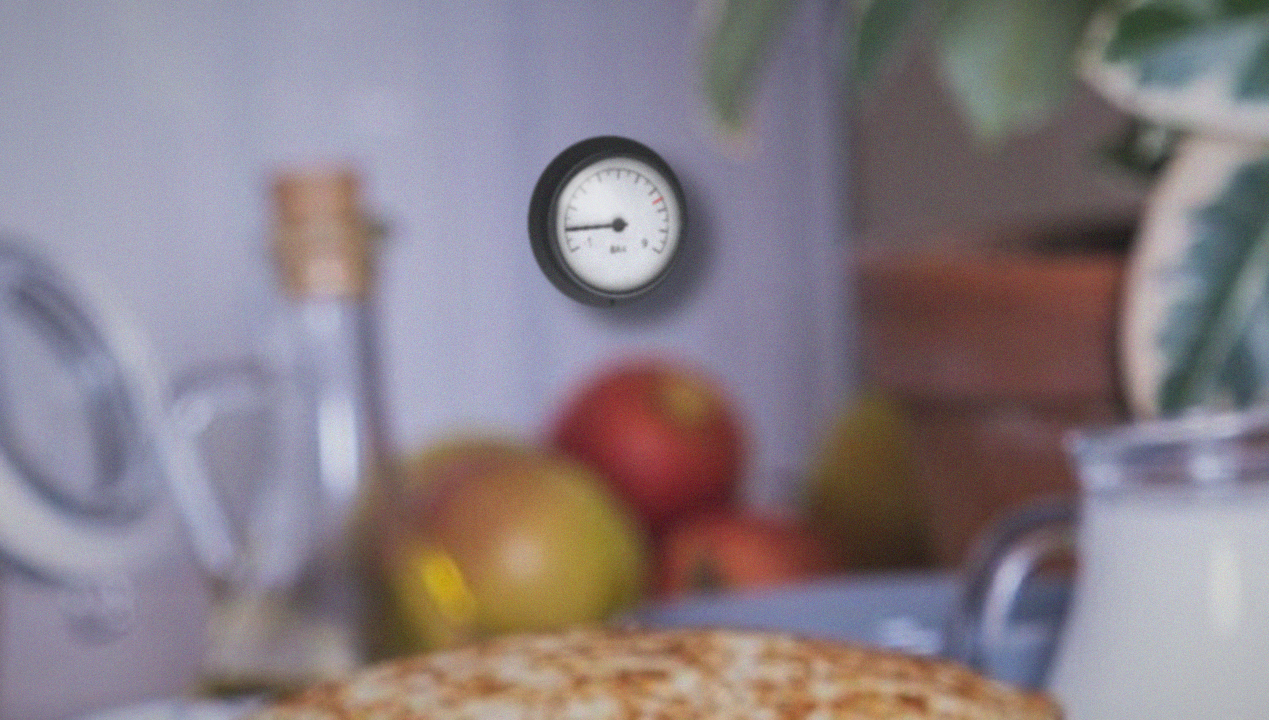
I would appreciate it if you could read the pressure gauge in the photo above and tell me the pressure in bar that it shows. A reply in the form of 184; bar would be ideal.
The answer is 0; bar
